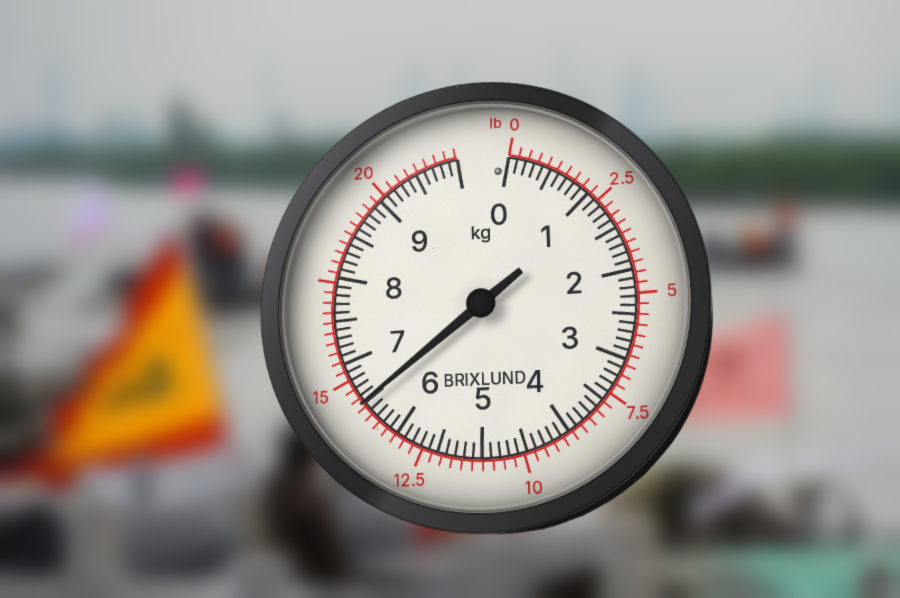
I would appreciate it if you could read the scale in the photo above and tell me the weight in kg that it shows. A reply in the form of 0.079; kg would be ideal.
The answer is 6.5; kg
